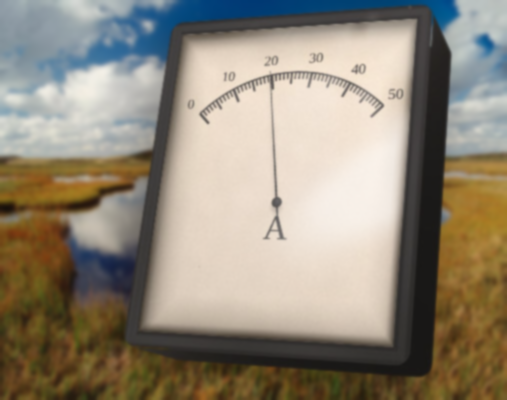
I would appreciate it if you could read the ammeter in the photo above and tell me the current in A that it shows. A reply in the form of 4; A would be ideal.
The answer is 20; A
